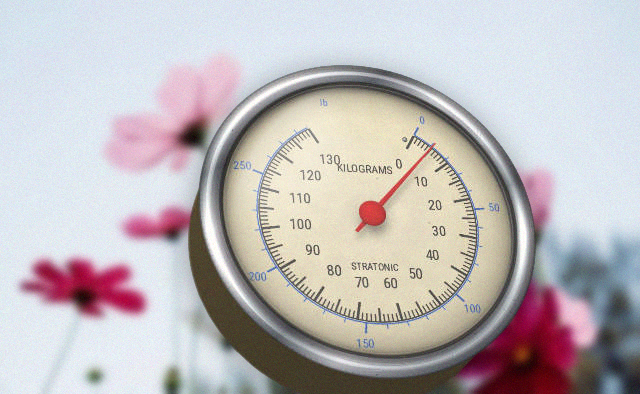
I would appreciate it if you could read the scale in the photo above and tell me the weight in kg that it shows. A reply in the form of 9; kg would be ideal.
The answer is 5; kg
